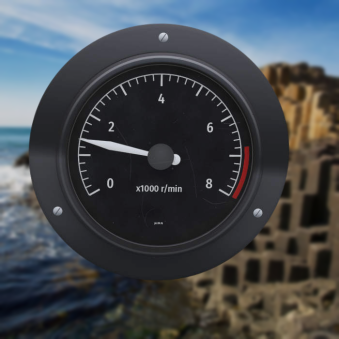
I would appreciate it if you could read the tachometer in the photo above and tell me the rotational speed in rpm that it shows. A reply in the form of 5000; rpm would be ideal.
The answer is 1400; rpm
